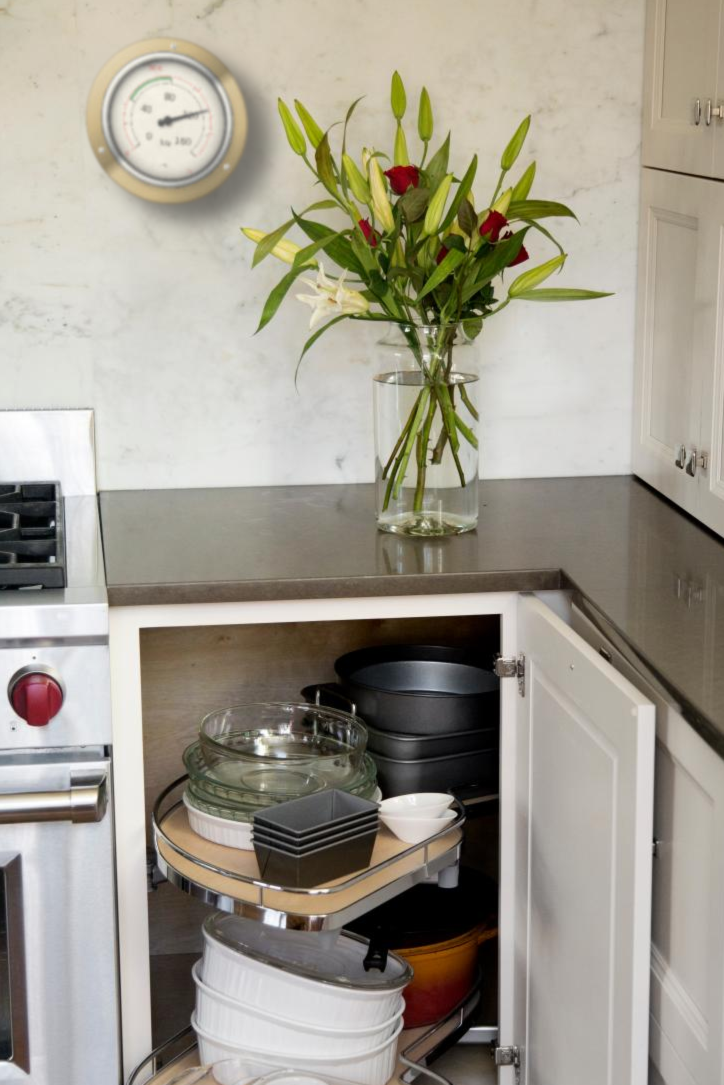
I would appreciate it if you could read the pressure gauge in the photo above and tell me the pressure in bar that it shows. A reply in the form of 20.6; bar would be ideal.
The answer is 120; bar
